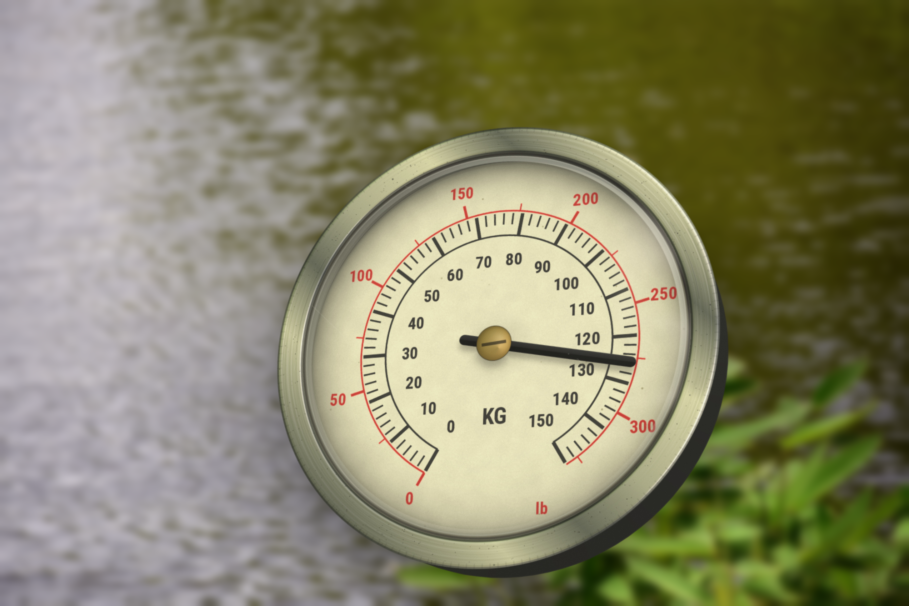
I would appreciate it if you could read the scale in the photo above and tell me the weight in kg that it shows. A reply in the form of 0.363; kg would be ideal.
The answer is 126; kg
